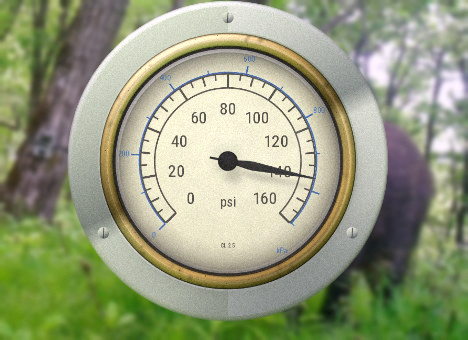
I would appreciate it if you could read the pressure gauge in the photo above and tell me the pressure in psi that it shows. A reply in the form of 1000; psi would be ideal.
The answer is 140; psi
